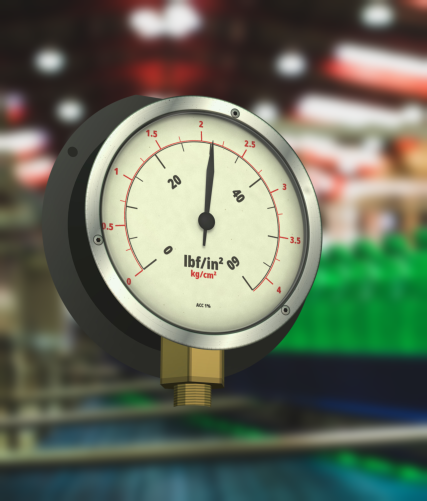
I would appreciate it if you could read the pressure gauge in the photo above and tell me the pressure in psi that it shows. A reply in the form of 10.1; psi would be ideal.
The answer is 30; psi
